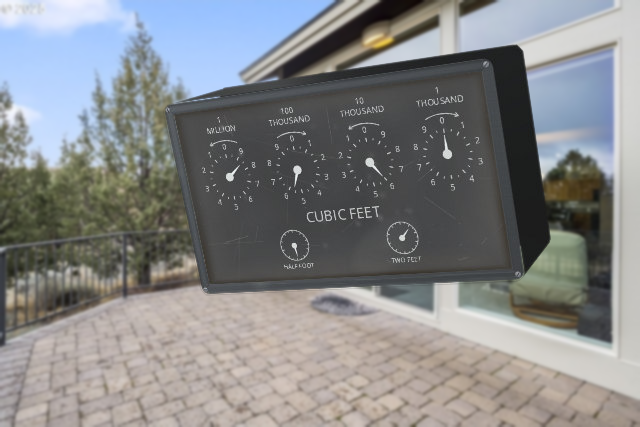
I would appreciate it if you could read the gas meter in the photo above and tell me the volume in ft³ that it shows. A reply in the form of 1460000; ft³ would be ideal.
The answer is 856000; ft³
